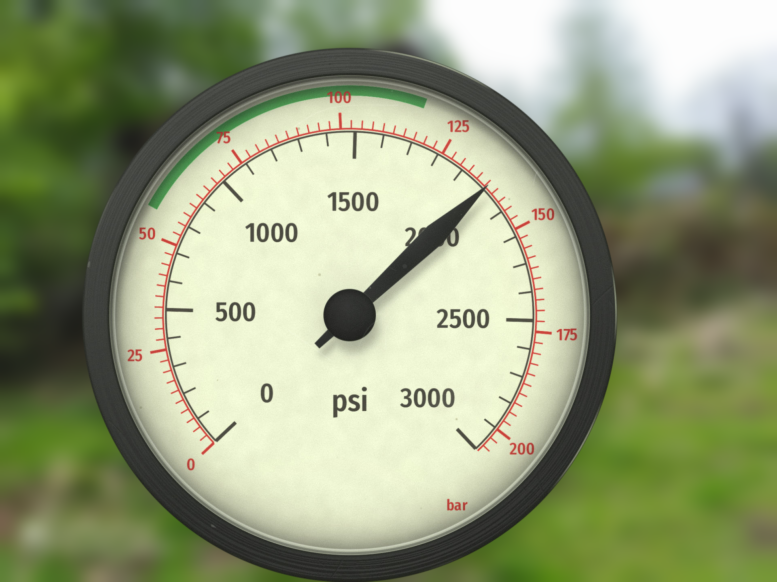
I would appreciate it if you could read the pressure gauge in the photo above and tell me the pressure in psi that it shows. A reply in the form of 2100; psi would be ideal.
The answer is 2000; psi
